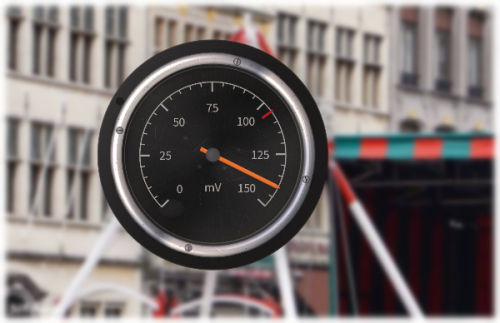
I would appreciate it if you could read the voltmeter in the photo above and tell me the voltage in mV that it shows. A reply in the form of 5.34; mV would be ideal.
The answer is 140; mV
